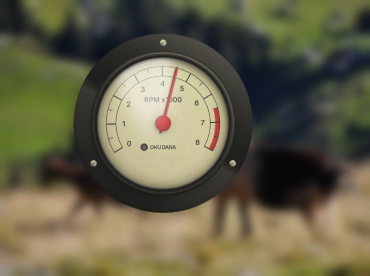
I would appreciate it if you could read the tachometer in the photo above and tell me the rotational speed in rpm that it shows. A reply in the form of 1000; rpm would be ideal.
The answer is 4500; rpm
